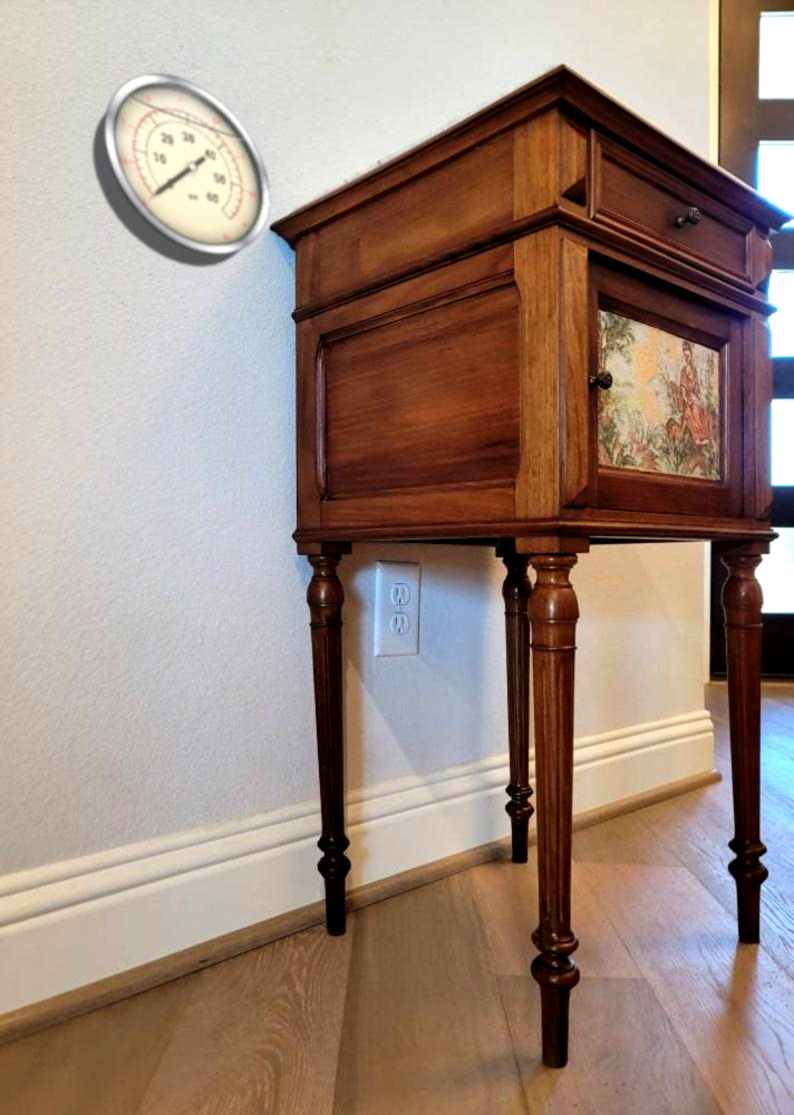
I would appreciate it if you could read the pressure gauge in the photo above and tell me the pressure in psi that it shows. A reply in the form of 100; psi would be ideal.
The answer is 0; psi
